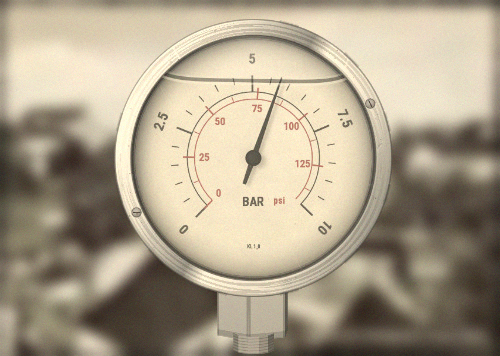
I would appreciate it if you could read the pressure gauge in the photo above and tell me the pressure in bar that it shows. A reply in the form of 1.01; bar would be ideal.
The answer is 5.75; bar
